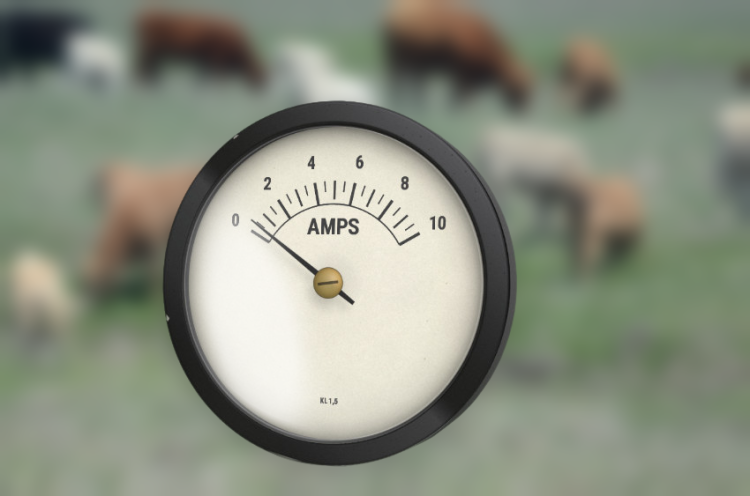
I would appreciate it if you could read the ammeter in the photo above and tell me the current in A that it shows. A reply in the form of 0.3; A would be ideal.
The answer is 0.5; A
